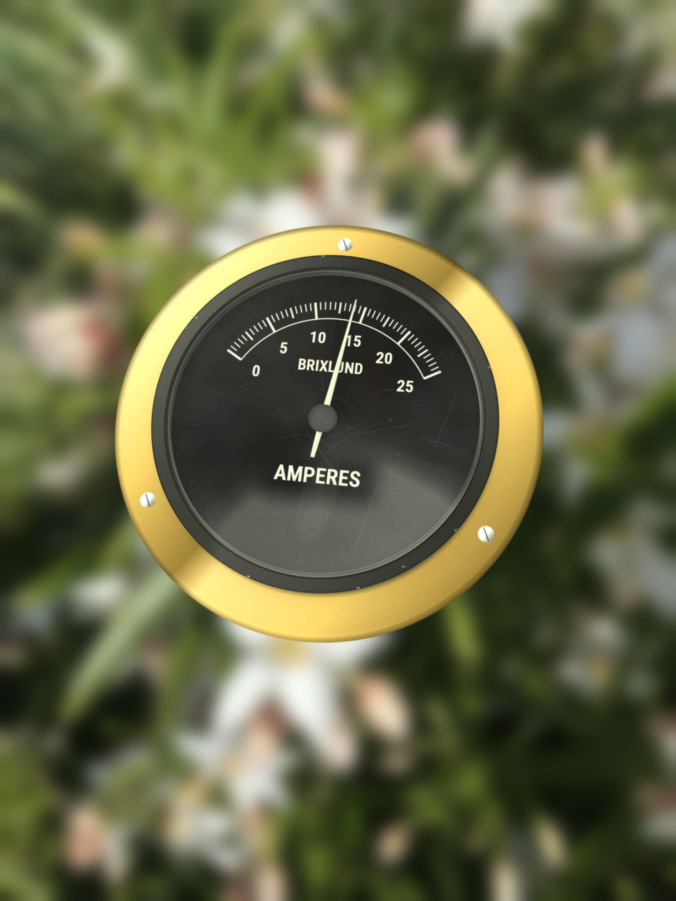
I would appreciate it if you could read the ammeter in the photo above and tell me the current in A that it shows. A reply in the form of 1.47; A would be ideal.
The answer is 14; A
